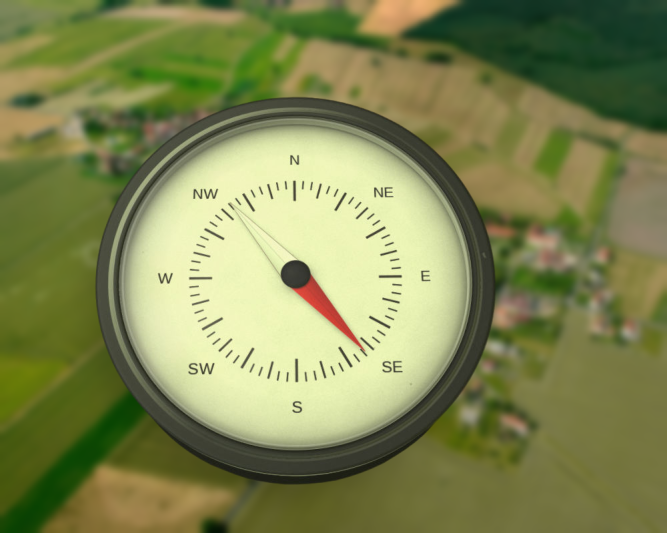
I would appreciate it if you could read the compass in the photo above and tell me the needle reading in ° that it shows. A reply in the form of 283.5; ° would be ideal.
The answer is 140; °
